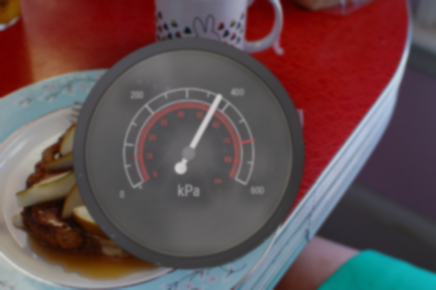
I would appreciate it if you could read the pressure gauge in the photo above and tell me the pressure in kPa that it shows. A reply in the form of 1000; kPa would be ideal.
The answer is 375; kPa
